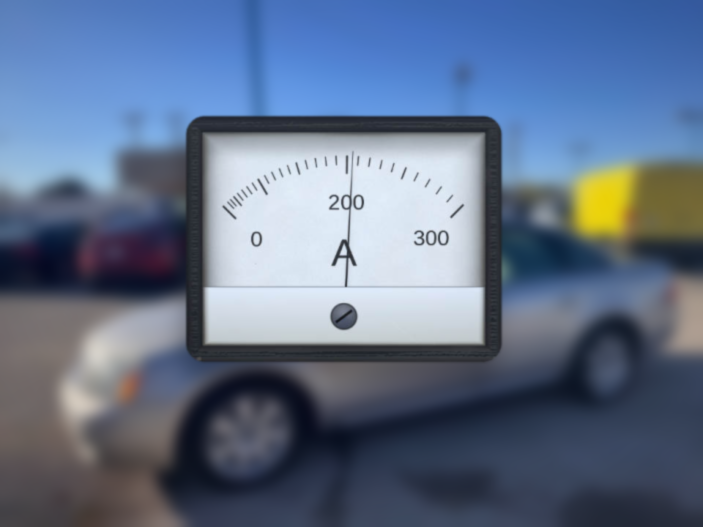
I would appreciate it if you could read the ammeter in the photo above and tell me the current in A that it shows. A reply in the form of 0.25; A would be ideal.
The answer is 205; A
